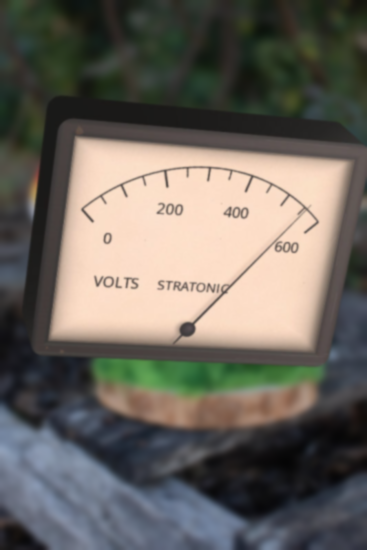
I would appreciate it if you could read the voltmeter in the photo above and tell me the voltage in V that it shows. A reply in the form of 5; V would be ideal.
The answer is 550; V
